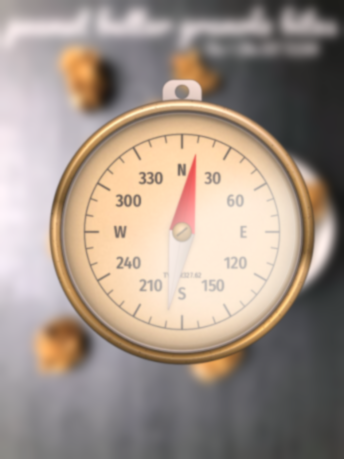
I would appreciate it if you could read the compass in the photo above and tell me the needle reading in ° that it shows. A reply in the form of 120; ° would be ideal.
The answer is 10; °
